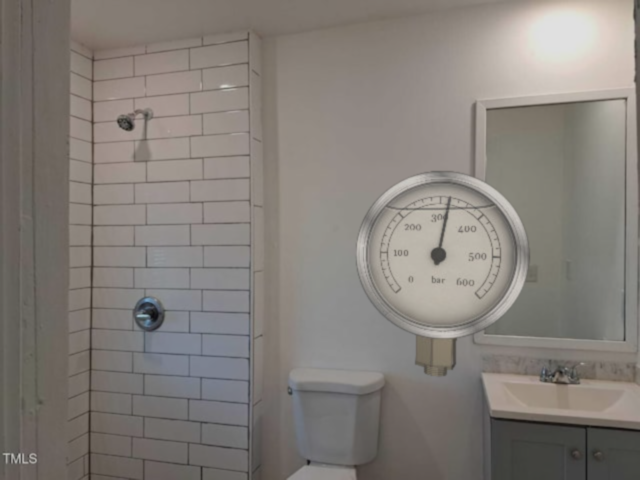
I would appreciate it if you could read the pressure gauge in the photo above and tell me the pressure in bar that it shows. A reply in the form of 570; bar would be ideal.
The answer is 320; bar
